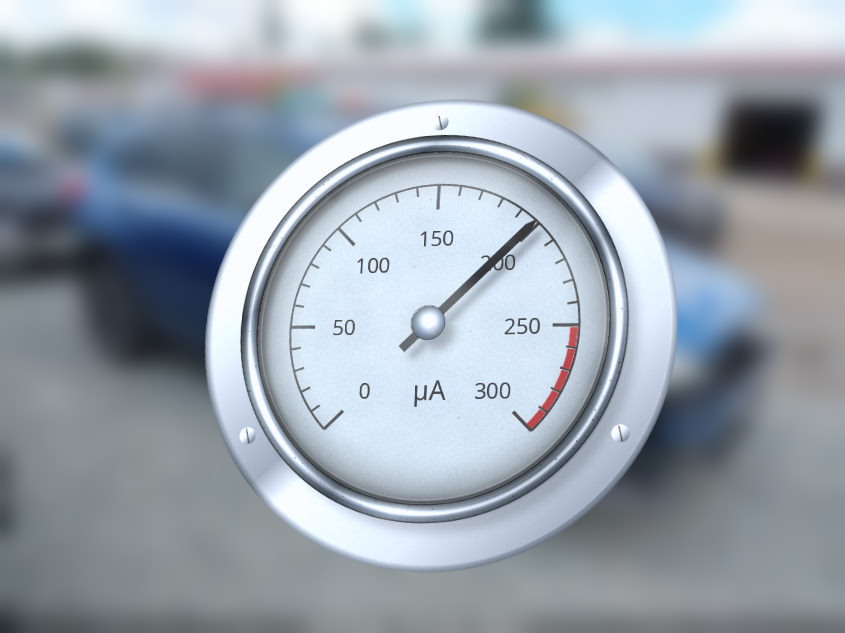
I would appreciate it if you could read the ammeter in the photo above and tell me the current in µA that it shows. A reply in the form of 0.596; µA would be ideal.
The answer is 200; µA
